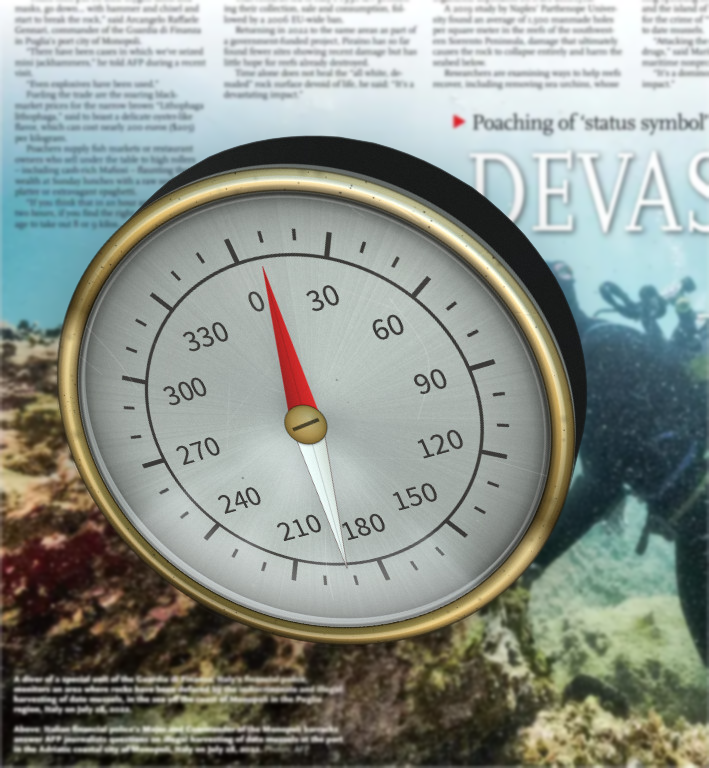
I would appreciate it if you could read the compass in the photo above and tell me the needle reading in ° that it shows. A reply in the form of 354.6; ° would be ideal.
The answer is 10; °
